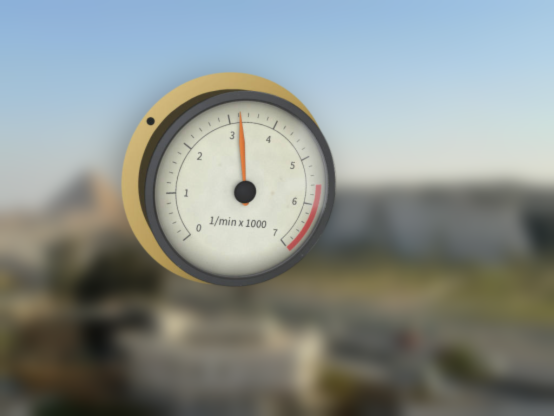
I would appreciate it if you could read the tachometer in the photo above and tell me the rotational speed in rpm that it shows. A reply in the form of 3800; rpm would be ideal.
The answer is 3200; rpm
